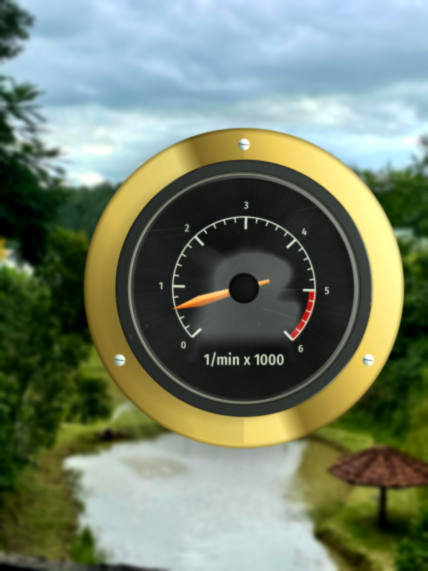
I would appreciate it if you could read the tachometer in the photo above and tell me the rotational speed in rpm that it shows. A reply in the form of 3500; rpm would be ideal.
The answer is 600; rpm
